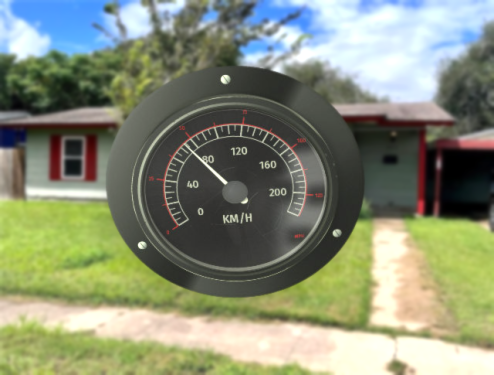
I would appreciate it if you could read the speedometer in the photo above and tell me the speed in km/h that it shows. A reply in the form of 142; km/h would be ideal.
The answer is 75; km/h
